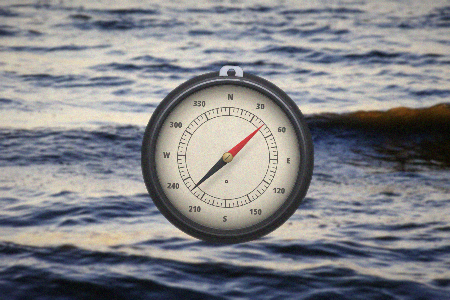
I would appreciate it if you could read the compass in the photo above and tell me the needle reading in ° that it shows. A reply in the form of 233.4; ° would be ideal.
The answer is 45; °
